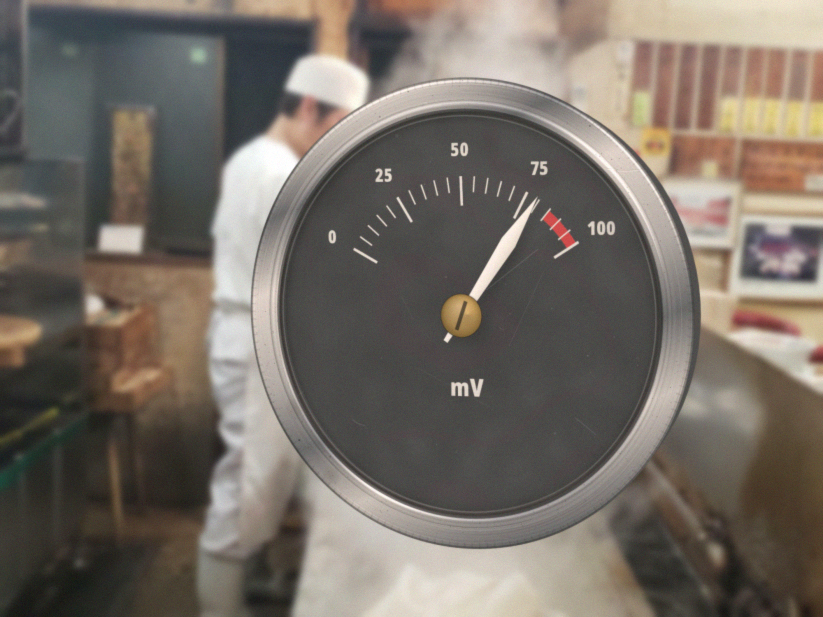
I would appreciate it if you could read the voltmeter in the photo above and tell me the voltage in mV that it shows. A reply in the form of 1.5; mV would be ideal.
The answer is 80; mV
